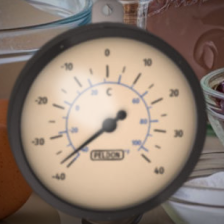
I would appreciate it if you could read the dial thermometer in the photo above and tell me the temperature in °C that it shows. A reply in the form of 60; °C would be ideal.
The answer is -37.5; °C
